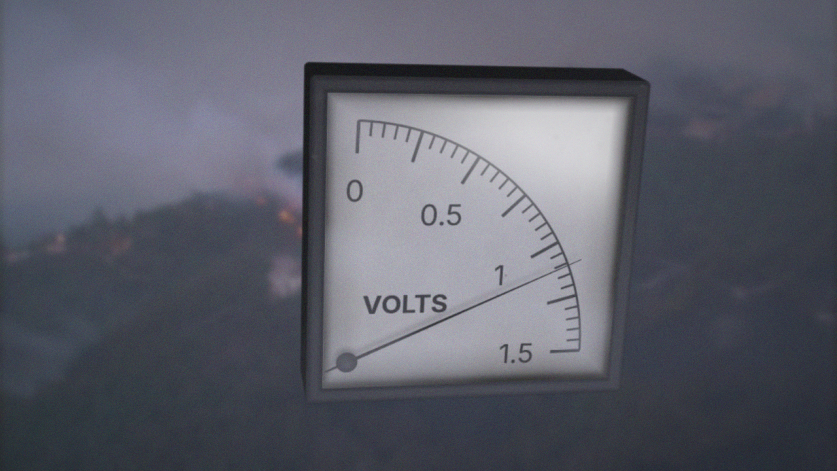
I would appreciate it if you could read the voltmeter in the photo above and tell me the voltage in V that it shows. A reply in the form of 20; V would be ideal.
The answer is 1.1; V
